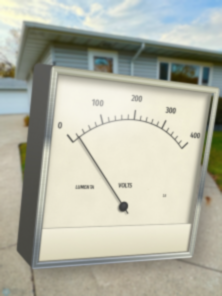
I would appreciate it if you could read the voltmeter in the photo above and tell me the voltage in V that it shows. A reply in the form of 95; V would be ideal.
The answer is 20; V
